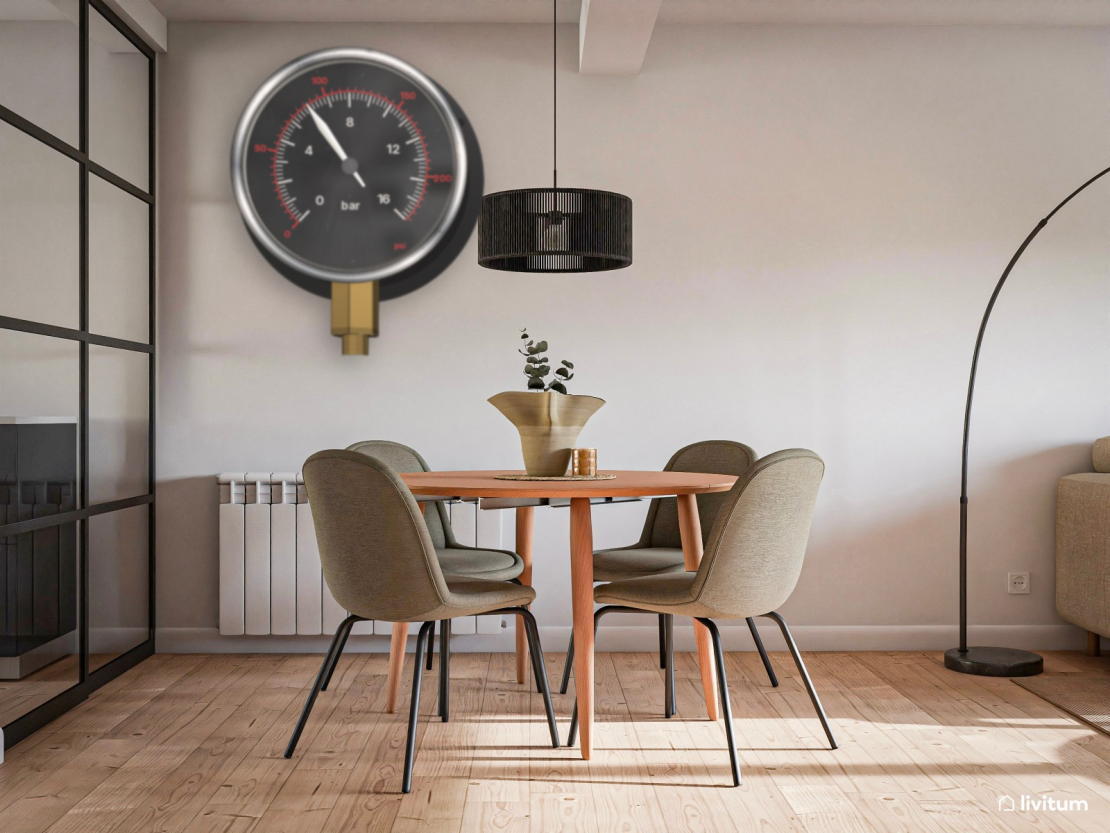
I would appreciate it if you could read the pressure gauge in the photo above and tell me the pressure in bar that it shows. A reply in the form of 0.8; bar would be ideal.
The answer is 6; bar
